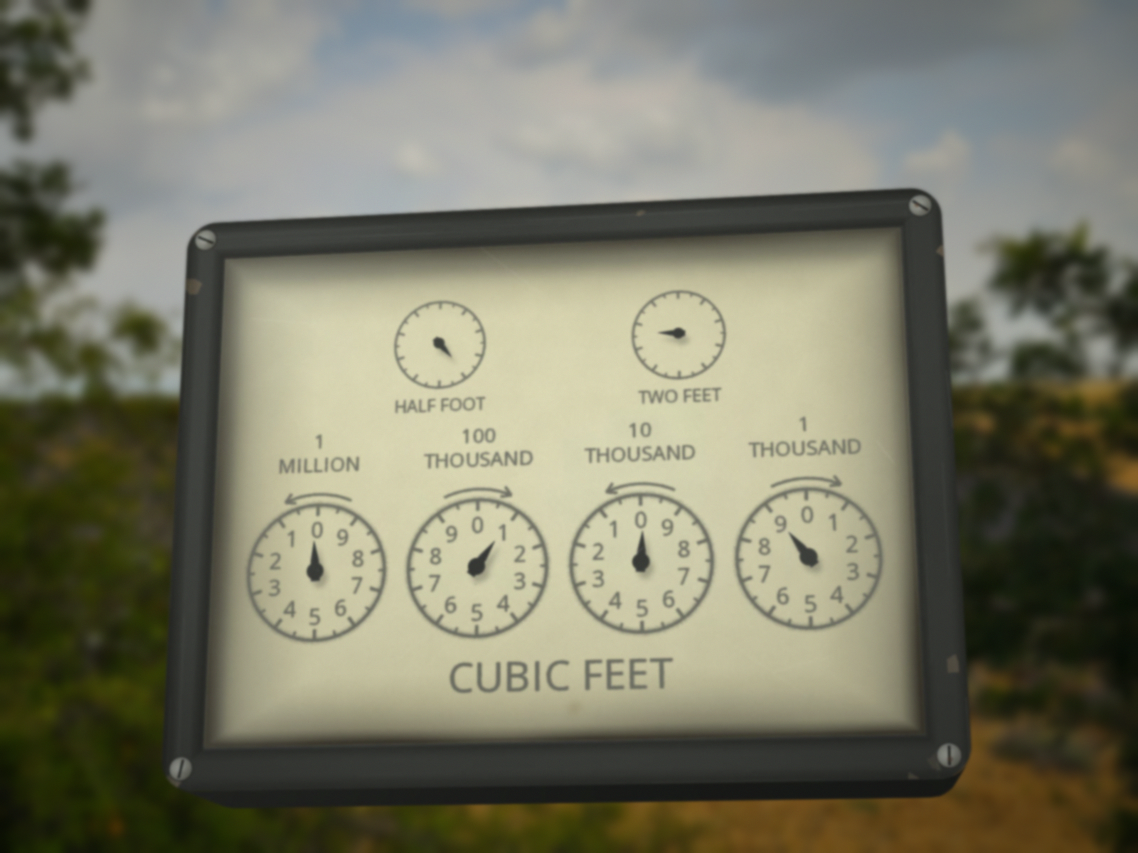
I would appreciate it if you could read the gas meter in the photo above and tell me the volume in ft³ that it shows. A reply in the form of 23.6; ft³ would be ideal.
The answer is 9900; ft³
